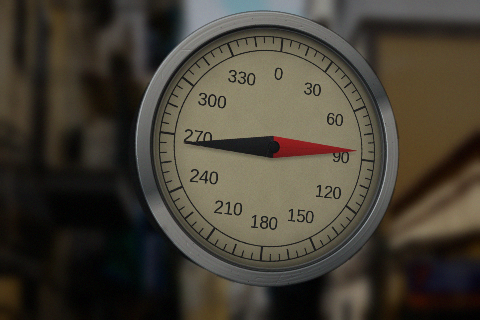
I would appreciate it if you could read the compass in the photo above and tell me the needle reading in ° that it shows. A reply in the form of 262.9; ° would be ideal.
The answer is 85; °
